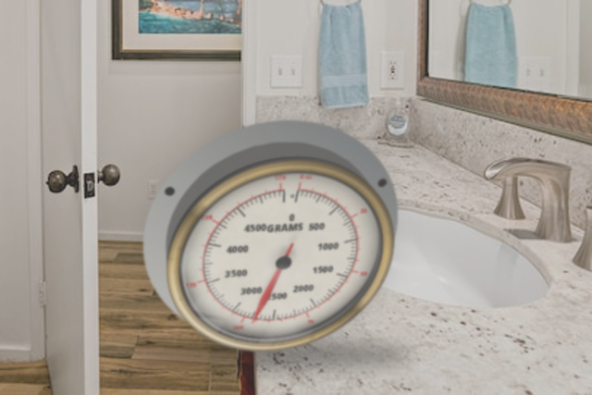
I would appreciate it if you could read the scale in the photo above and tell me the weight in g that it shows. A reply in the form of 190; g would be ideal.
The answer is 2750; g
